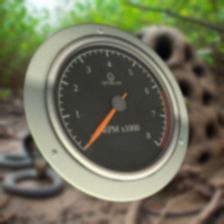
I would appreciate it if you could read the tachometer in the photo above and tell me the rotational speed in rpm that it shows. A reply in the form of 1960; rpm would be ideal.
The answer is 0; rpm
